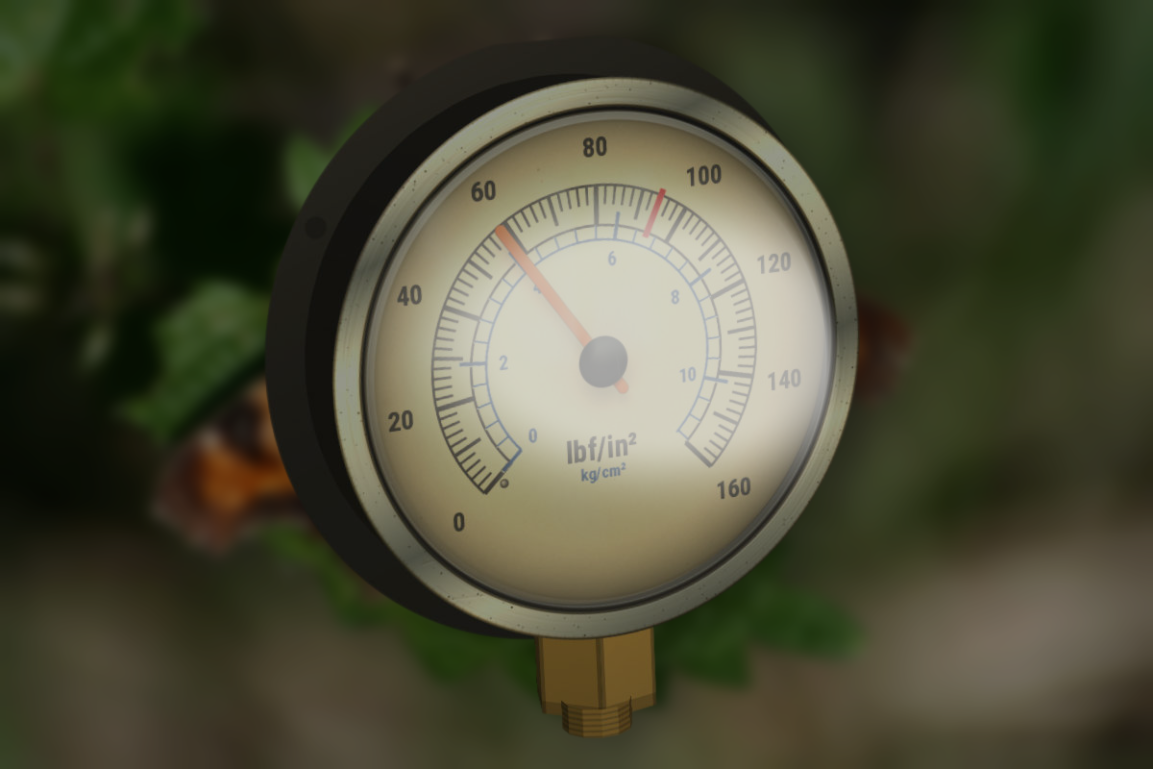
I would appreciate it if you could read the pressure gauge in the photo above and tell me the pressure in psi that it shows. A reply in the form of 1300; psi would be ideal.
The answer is 58; psi
